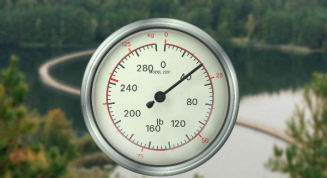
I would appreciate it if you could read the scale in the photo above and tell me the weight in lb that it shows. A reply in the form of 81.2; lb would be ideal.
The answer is 40; lb
